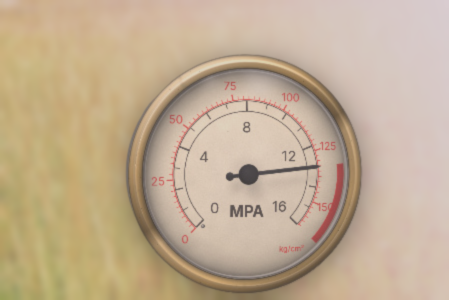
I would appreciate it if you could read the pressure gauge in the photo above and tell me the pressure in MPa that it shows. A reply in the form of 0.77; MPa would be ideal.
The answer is 13; MPa
